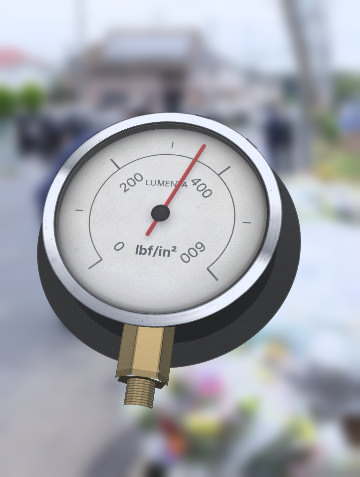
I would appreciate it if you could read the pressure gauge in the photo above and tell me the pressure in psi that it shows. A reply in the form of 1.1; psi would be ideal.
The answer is 350; psi
